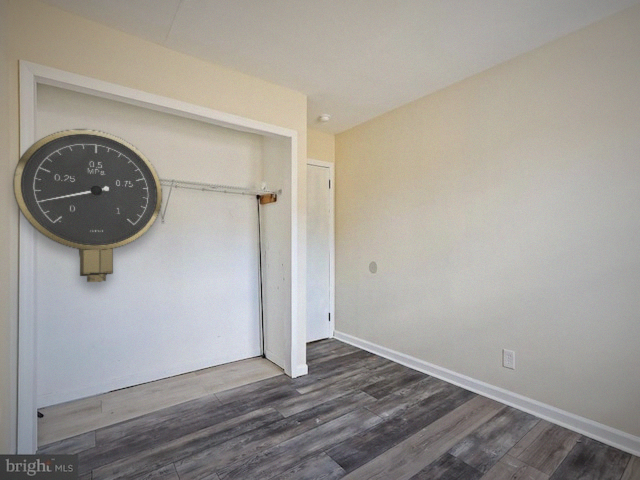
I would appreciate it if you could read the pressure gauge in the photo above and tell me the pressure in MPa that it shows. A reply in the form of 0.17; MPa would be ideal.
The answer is 0.1; MPa
